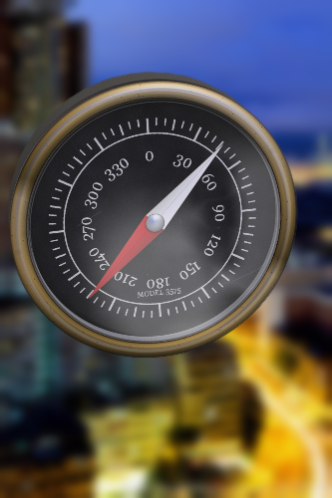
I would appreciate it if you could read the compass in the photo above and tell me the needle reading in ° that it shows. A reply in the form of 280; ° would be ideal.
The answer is 225; °
